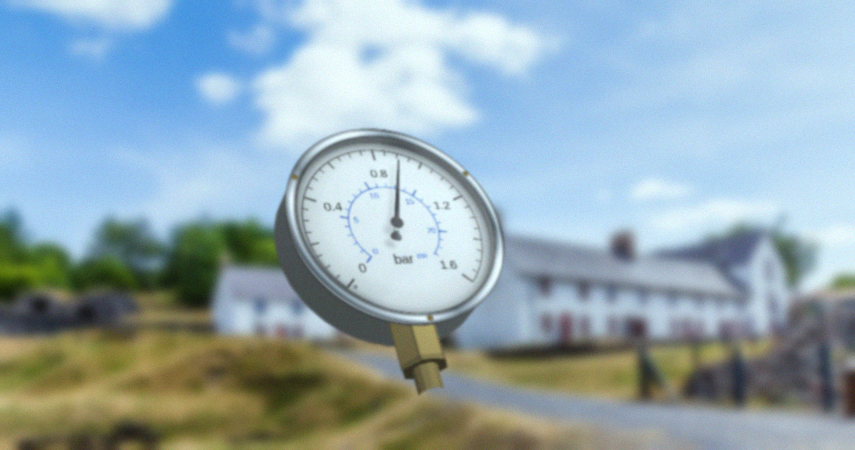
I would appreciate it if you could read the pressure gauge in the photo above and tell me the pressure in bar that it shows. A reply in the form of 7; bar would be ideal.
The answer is 0.9; bar
